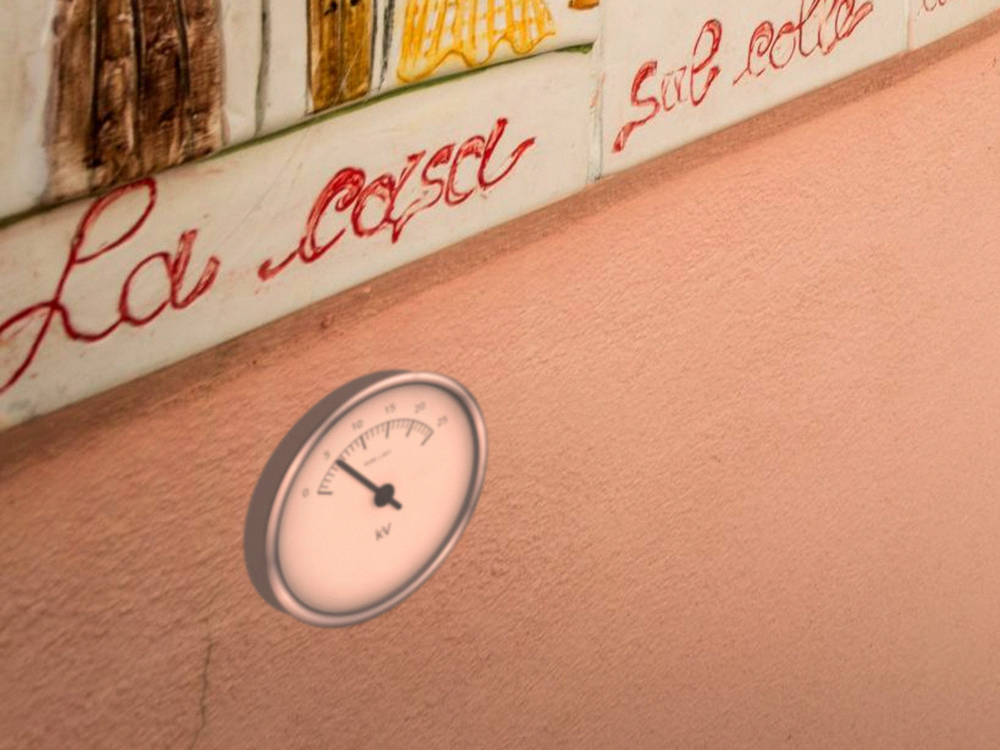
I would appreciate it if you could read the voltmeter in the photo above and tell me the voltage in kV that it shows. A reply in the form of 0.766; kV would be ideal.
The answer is 5; kV
